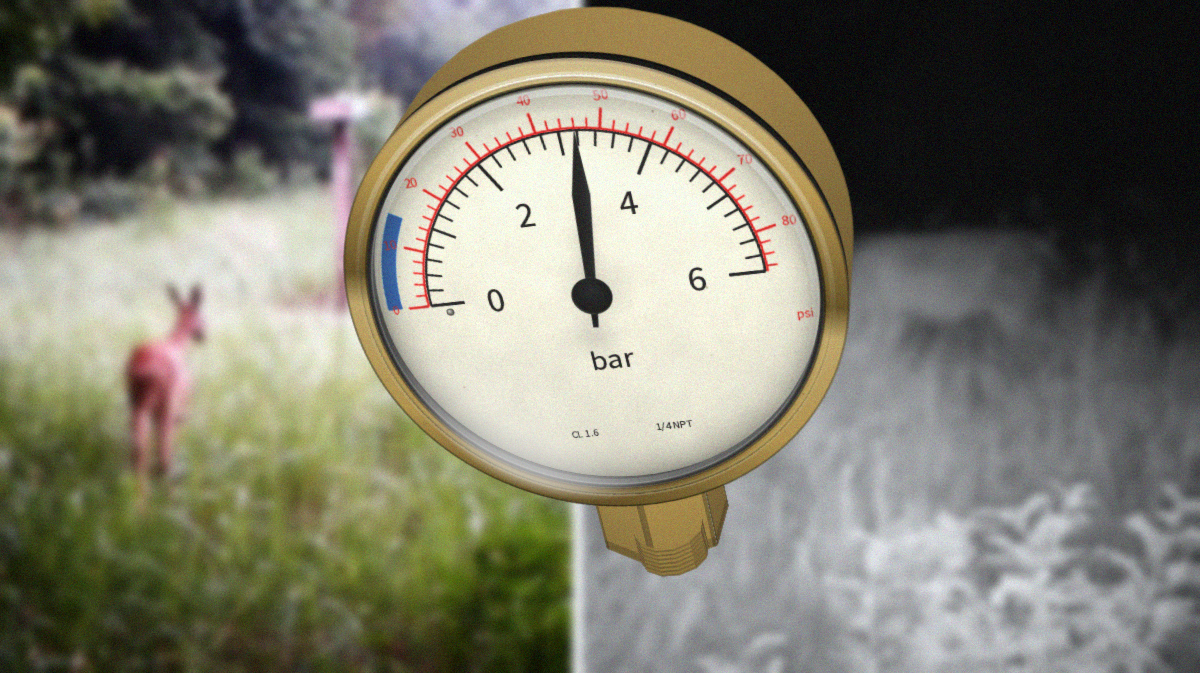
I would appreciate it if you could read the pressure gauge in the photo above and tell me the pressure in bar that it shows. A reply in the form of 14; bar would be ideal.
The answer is 3.2; bar
